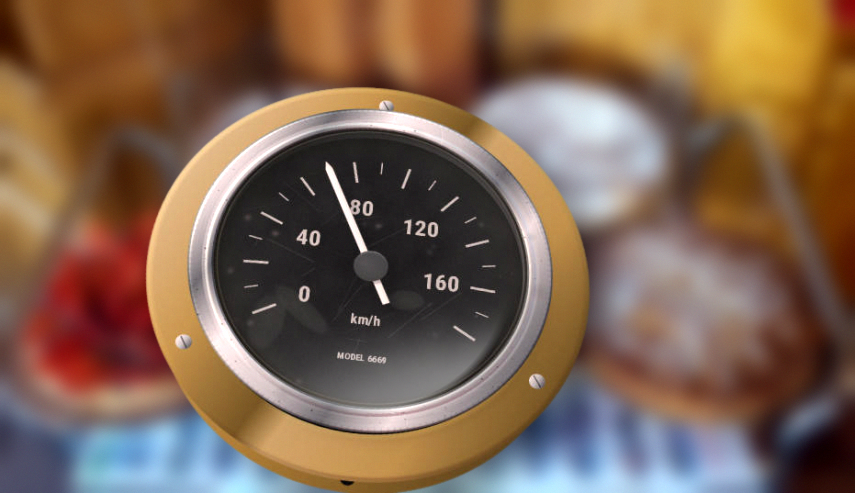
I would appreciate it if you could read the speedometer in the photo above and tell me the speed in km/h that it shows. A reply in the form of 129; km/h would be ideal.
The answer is 70; km/h
